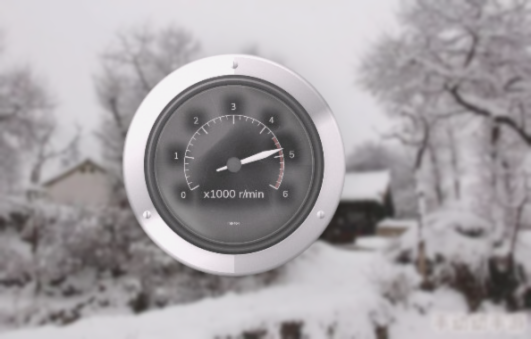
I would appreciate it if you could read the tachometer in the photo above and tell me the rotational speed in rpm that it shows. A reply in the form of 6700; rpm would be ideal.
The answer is 4800; rpm
